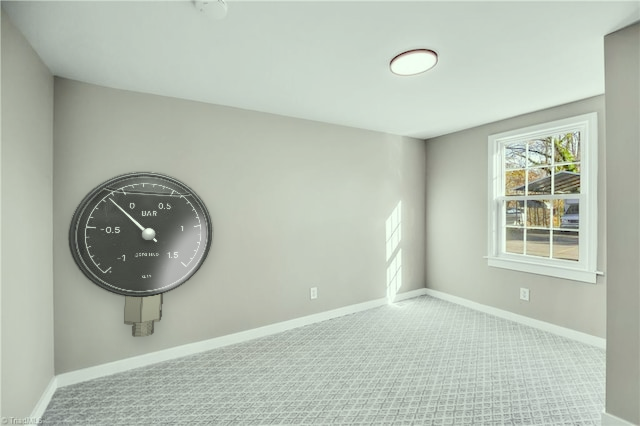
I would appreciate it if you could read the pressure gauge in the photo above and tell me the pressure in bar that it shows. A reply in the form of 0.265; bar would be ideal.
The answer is -0.15; bar
